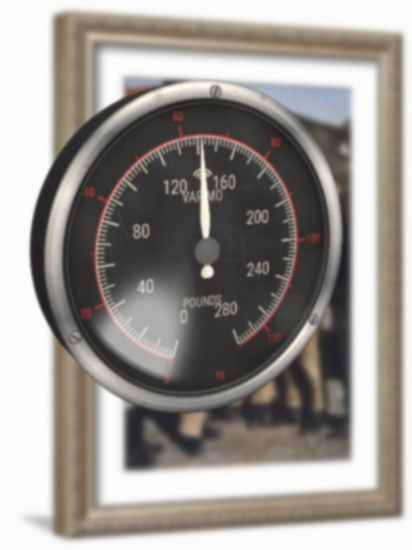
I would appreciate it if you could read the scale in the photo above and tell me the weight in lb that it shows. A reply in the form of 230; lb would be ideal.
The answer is 140; lb
